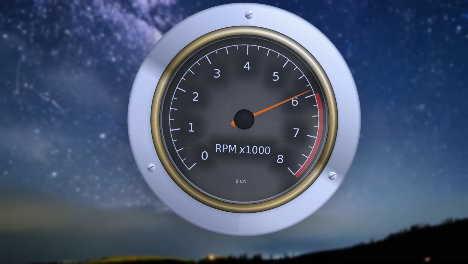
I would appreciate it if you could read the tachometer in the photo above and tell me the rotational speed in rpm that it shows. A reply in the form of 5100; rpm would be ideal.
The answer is 5875; rpm
